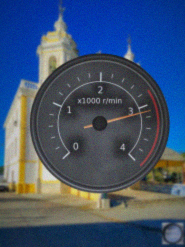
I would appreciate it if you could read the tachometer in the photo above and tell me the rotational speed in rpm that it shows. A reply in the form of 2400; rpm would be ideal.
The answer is 3100; rpm
